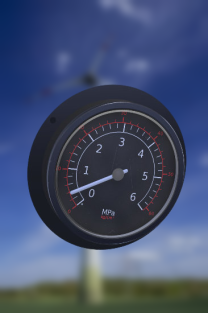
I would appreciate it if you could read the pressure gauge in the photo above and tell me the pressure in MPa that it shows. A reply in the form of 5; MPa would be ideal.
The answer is 0.4; MPa
